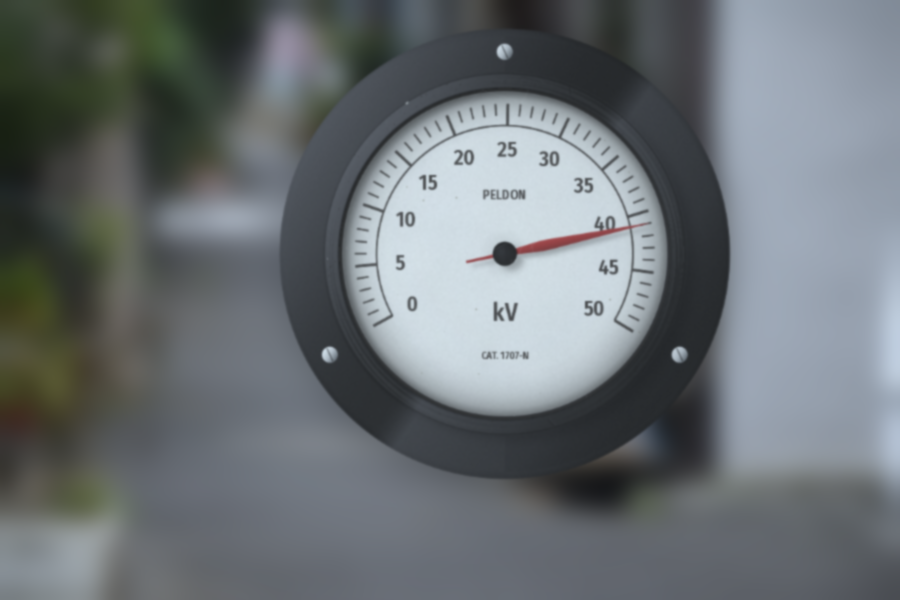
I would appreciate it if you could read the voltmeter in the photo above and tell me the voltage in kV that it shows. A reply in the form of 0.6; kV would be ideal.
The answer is 41; kV
